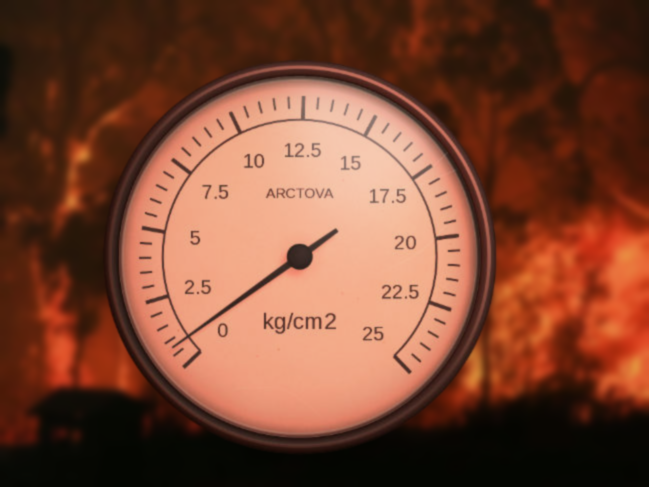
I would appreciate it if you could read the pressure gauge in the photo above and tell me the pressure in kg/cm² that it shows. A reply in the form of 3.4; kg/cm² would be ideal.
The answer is 0.75; kg/cm²
